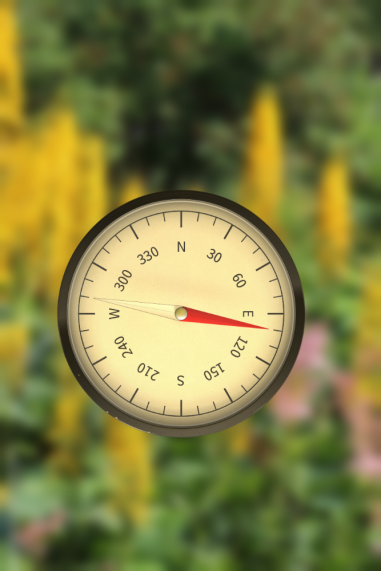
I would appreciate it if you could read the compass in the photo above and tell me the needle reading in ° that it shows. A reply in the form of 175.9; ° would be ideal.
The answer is 100; °
